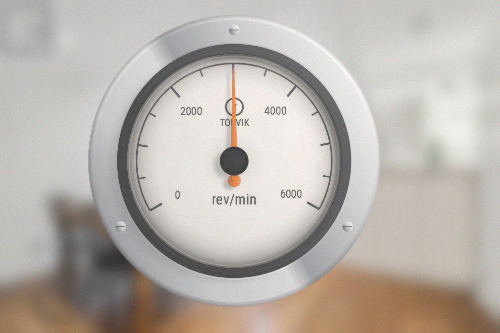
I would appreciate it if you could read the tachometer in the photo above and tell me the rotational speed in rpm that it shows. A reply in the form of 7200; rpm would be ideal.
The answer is 3000; rpm
